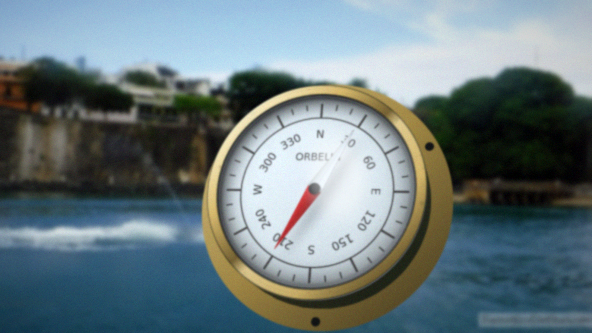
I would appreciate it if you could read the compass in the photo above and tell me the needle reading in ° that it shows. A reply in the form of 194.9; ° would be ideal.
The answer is 210; °
